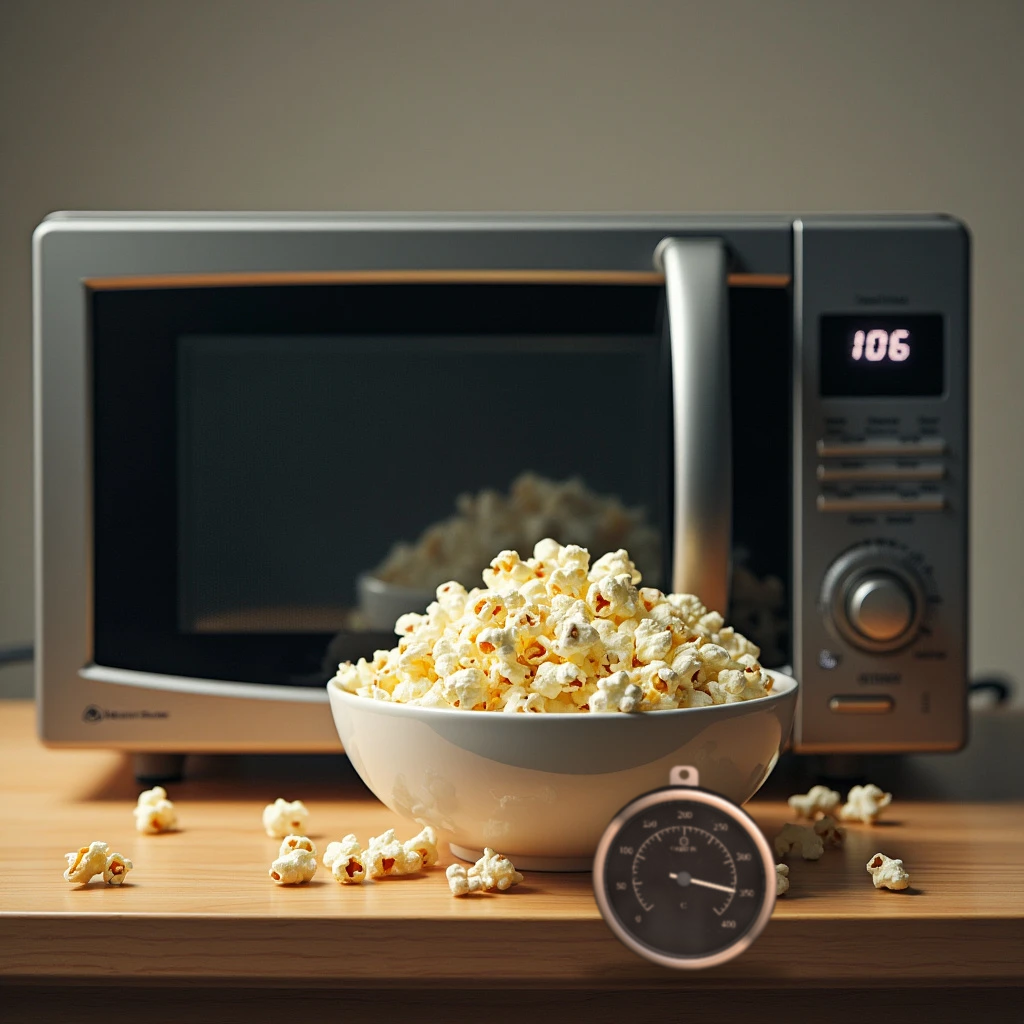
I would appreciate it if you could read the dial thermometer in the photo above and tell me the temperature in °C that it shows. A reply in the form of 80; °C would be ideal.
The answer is 350; °C
